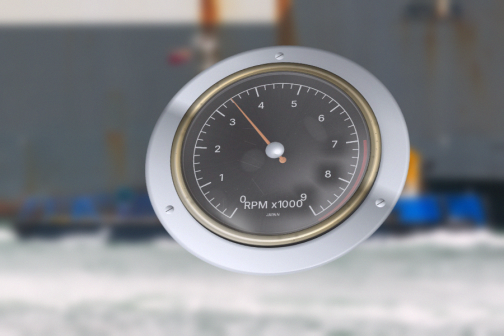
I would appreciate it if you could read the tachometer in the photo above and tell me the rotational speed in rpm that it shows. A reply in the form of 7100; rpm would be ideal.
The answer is 3400; rpm
